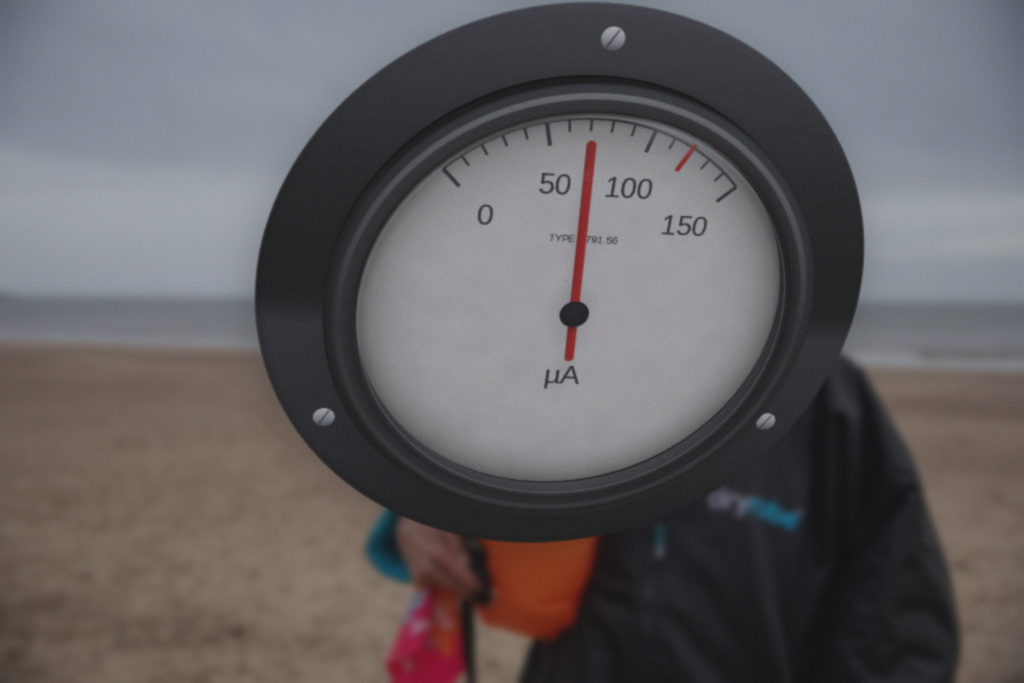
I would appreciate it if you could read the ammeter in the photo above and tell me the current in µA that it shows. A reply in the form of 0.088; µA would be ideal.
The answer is 70; µA
